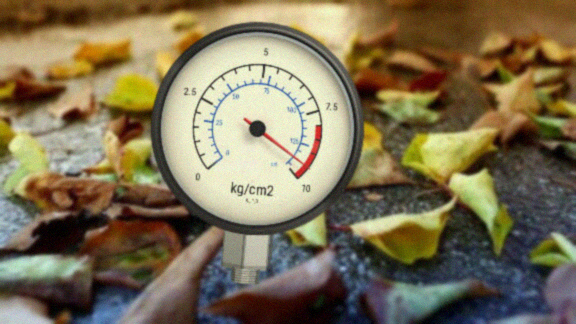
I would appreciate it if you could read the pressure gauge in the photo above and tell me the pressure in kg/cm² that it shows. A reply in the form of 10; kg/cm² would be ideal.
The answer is 9.5; kg/cm²
